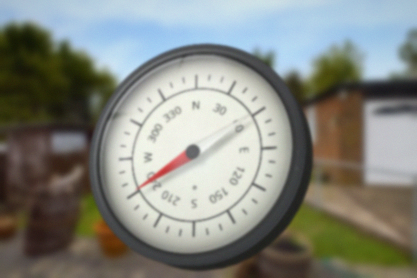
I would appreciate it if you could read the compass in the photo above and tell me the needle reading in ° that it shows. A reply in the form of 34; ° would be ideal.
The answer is 240; °
